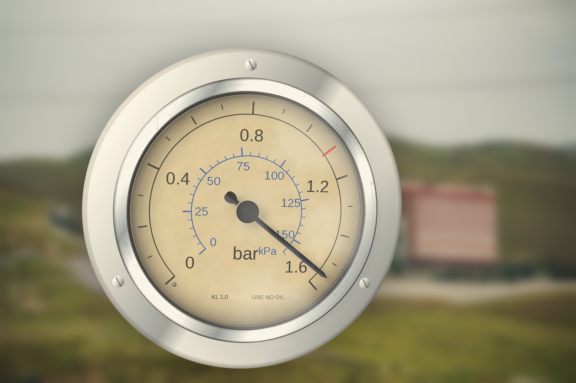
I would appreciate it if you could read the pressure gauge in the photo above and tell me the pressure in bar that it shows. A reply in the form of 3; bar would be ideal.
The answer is 1.55; bar
